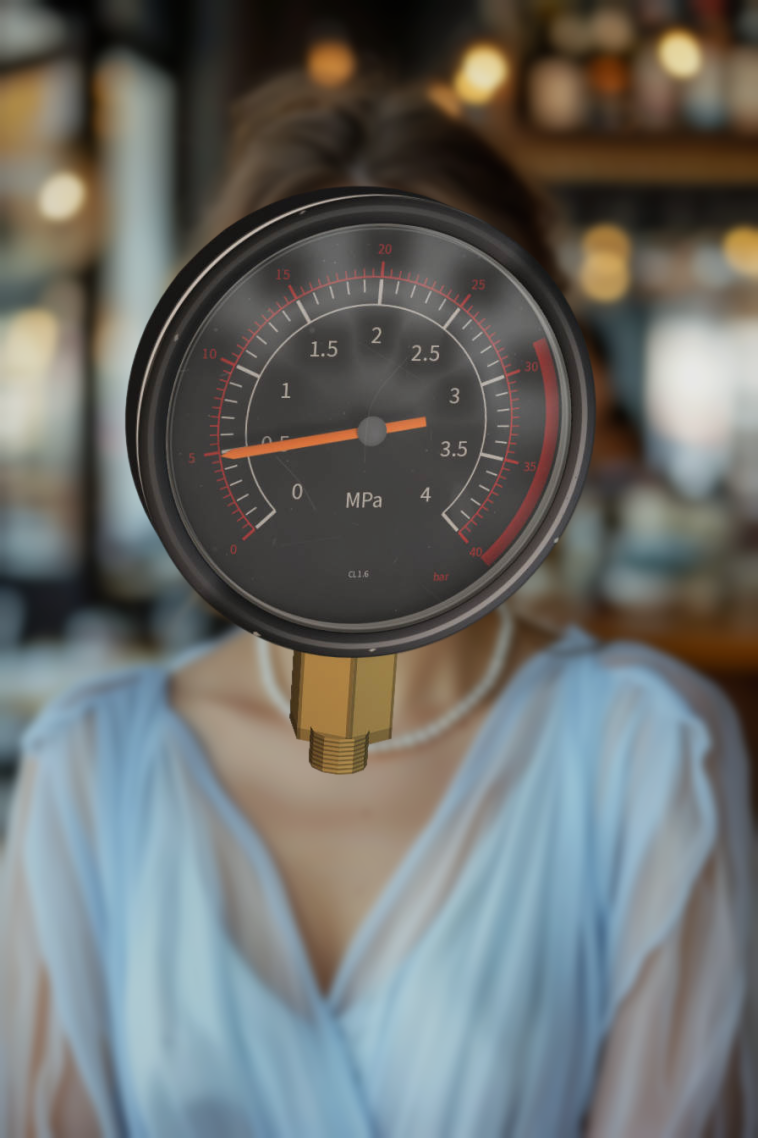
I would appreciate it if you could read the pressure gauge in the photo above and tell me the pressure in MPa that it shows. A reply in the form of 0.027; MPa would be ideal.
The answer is 0.5; MPa
